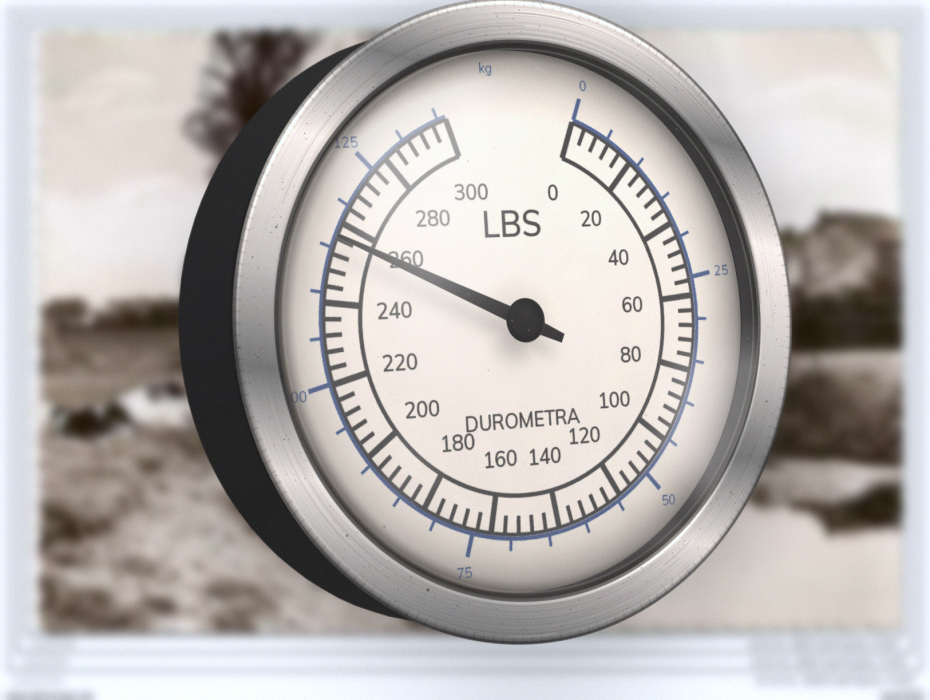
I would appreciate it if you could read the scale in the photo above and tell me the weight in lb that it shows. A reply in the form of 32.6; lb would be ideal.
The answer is 256; lb
